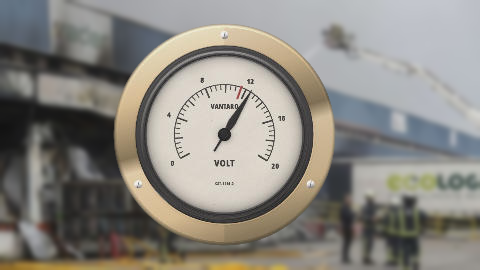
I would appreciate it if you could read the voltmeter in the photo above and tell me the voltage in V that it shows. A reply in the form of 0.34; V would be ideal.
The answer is 12.5; V
